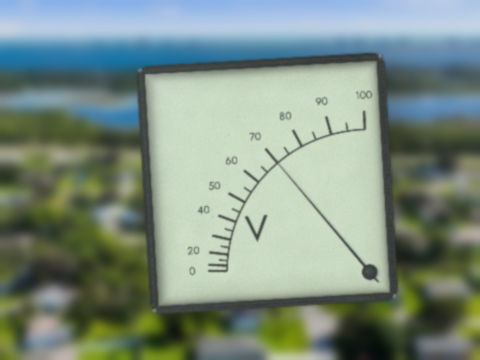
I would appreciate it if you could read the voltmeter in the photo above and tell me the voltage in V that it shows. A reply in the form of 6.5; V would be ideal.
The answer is 70; V
